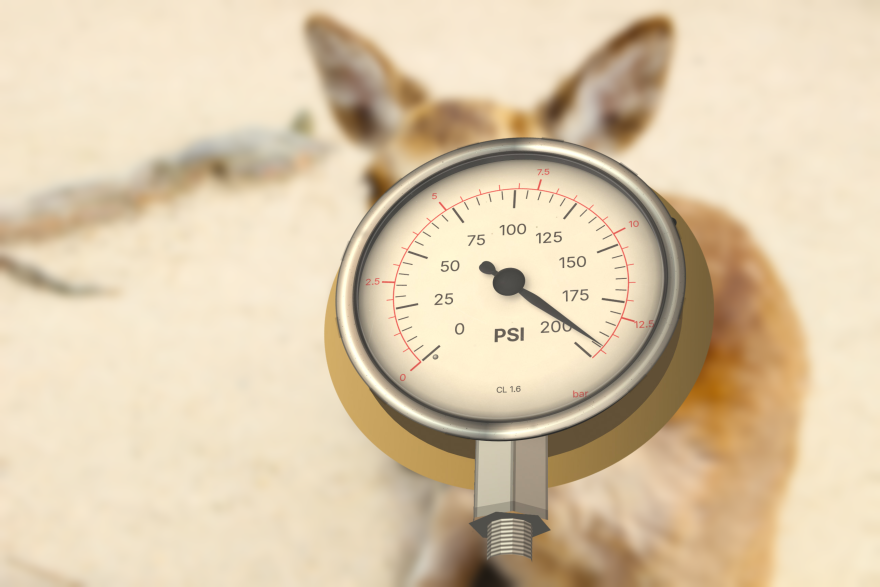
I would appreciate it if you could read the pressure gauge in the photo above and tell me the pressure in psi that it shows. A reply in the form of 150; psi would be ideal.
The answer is 195; psi
